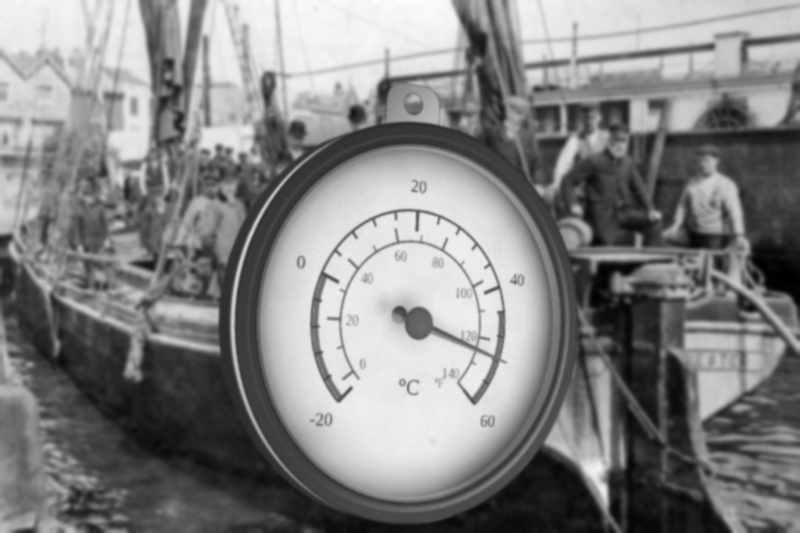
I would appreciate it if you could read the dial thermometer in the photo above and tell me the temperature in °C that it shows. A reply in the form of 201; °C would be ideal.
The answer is 52; °C
